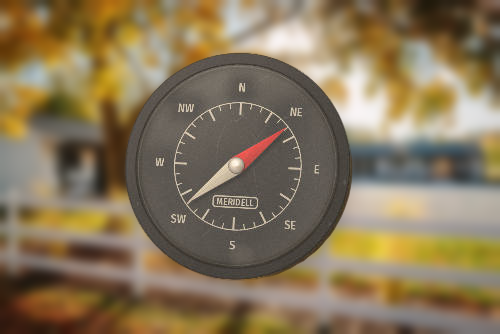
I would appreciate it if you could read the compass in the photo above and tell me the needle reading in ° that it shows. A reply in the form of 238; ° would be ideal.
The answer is 50; °
